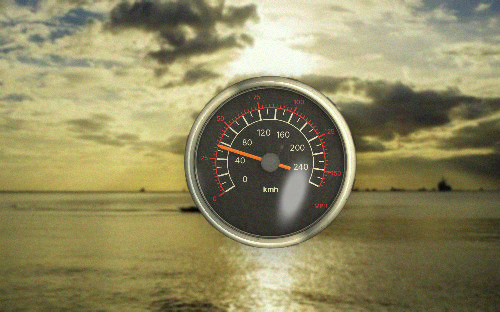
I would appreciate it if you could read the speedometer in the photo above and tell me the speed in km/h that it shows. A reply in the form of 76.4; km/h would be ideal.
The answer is 55; km/h
